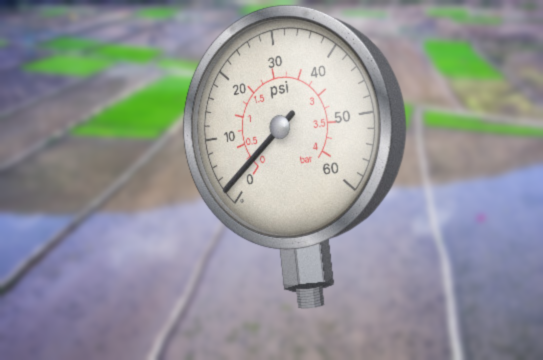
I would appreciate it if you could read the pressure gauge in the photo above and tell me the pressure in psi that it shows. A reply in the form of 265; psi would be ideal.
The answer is 2; psi
